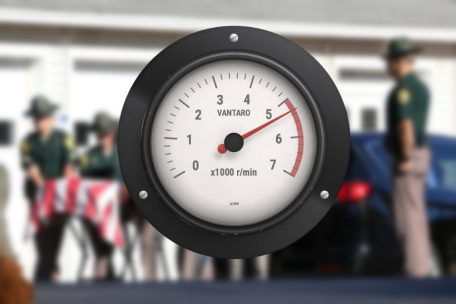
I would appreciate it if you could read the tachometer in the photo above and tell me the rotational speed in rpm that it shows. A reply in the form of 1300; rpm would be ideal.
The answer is 5300; rpm
